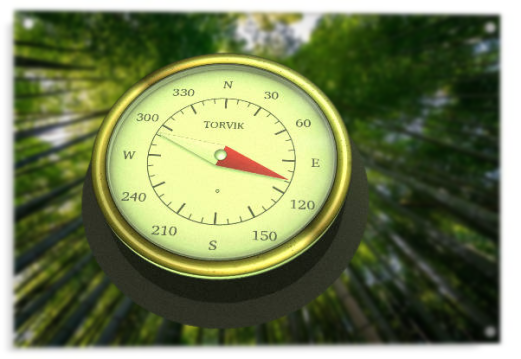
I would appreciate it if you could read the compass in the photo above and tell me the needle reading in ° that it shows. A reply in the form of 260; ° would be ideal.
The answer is 110; °
